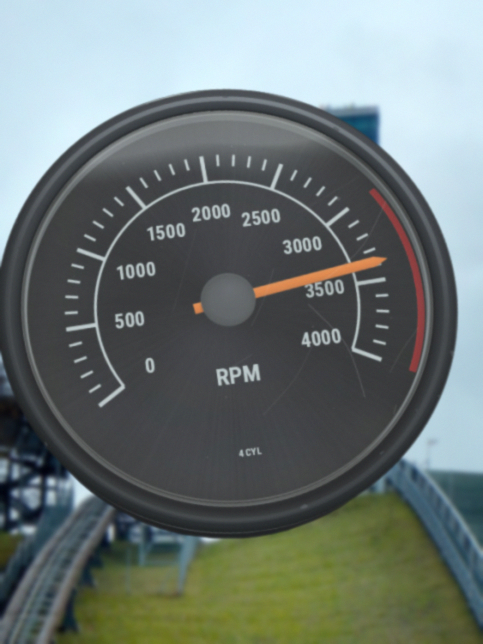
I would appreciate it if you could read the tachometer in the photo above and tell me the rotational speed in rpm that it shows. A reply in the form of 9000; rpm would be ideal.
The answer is 3400; rpm
